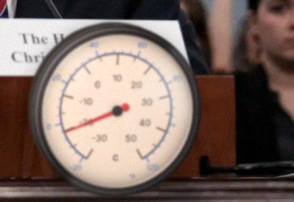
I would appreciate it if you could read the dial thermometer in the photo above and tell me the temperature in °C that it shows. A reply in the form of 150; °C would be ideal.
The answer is -20; °C
